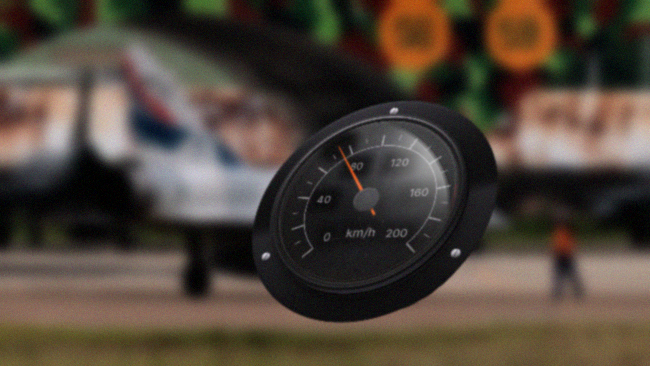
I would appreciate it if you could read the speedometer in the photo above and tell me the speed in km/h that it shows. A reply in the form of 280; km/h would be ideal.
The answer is 75; km/h
